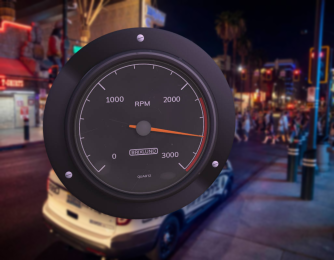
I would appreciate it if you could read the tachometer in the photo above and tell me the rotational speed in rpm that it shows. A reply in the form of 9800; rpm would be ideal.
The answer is 2600; rpm
